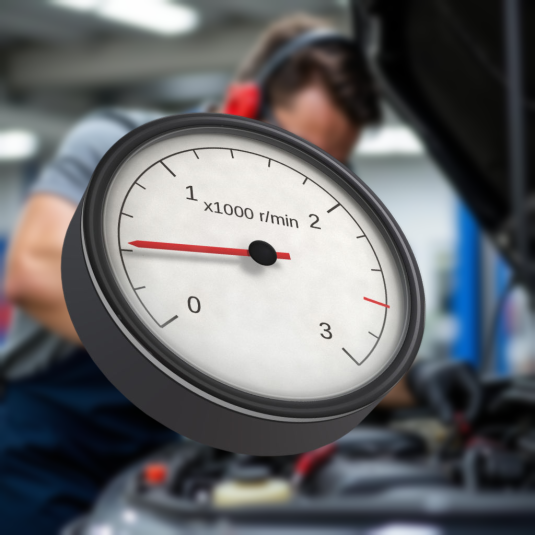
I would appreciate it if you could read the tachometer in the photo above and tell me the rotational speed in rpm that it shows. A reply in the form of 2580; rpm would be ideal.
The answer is 400; rpm
